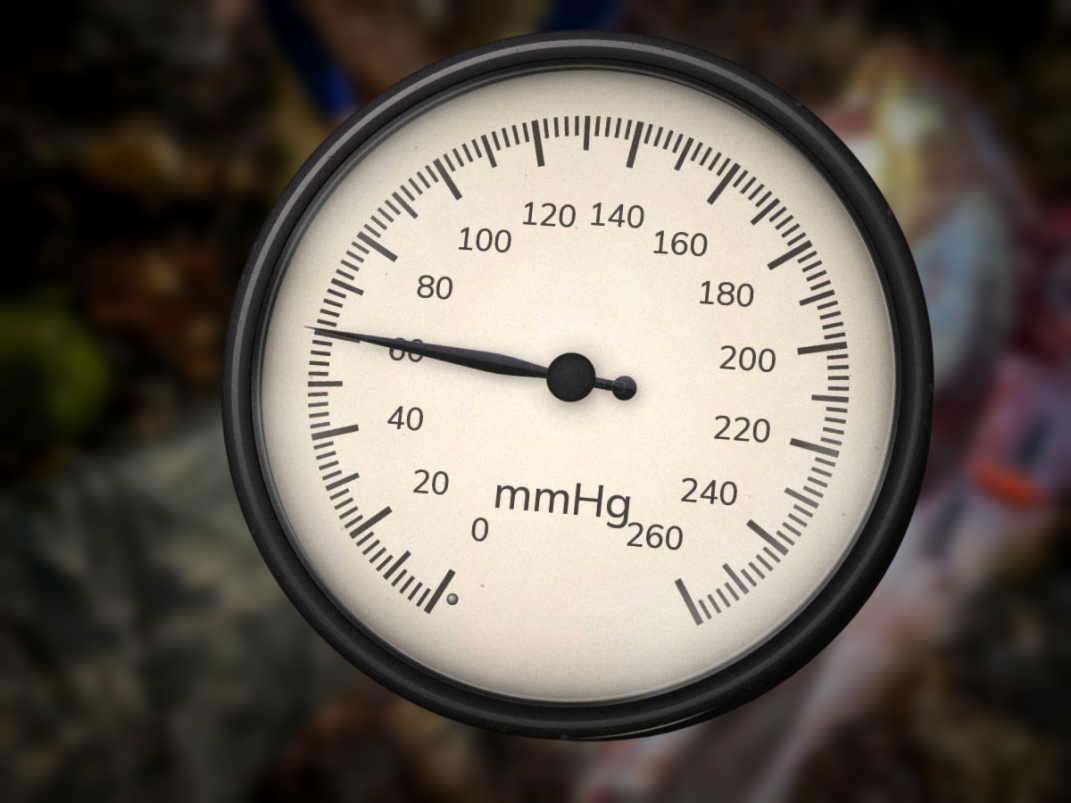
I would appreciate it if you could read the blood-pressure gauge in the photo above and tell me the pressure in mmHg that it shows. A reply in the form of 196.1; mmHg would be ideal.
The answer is 60; mmHg
